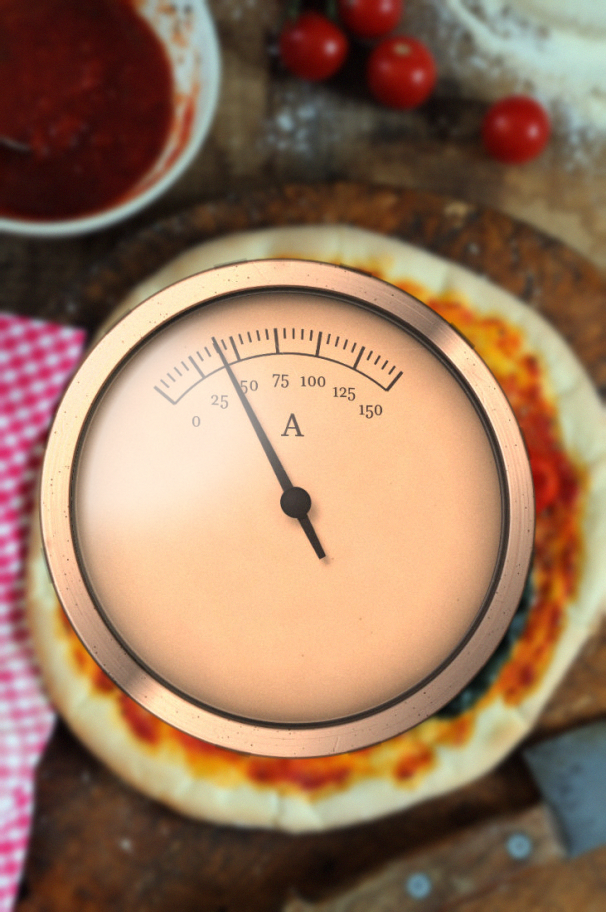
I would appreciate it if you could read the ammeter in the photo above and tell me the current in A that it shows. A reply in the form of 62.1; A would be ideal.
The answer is 40; A
